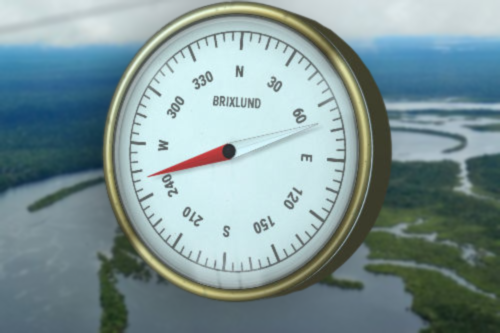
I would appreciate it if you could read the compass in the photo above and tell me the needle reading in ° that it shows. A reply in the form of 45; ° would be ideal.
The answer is 250; °
